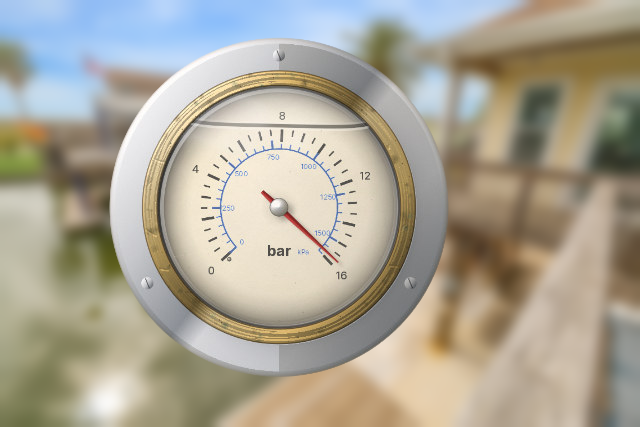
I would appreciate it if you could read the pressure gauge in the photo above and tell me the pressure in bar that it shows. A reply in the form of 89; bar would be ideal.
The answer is 15.75; bar
